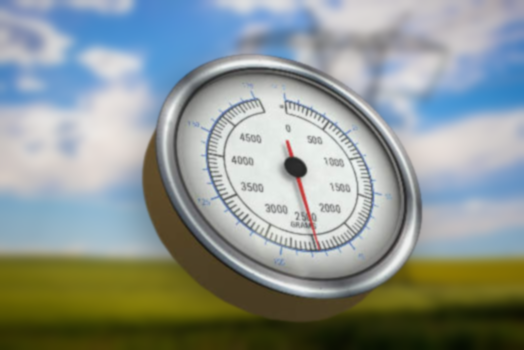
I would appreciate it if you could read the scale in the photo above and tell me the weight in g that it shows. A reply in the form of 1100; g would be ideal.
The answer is 2500; g
